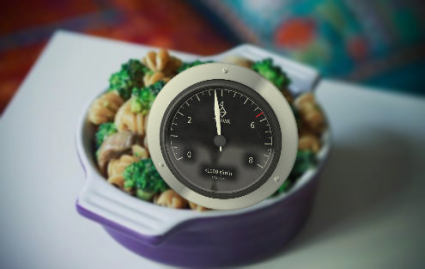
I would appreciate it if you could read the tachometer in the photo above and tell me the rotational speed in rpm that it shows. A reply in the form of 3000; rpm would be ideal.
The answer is 3750; rpm
